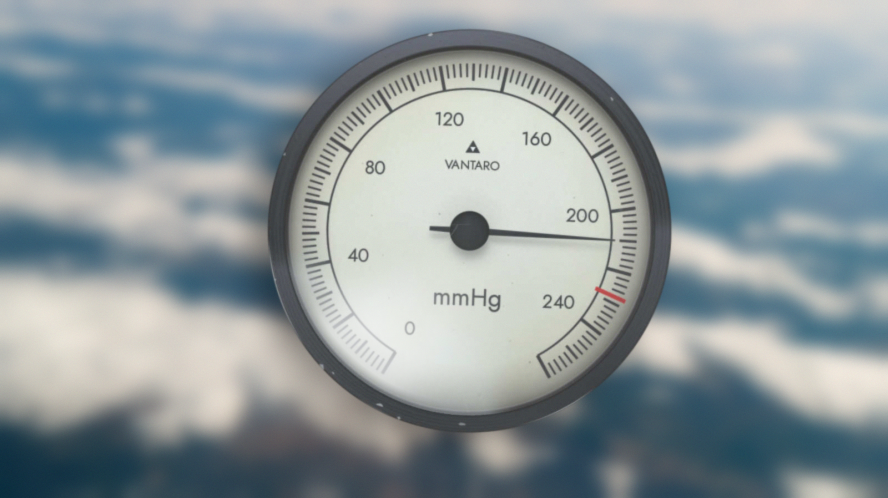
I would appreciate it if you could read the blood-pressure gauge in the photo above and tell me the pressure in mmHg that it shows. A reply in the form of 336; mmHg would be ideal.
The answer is 210; mmHg
